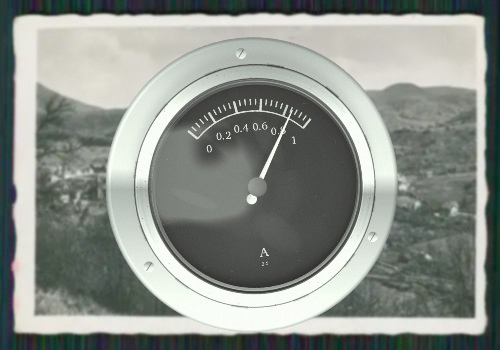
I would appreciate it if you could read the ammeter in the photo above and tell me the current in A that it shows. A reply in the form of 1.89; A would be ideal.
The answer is 0.84; A
